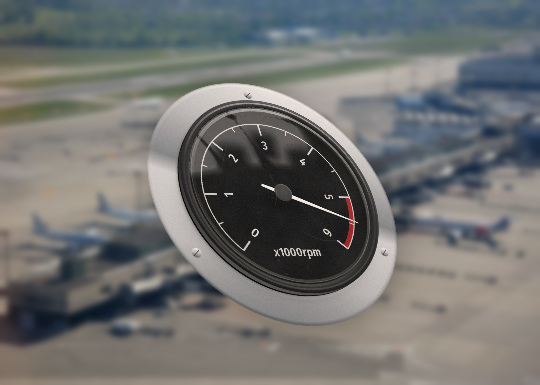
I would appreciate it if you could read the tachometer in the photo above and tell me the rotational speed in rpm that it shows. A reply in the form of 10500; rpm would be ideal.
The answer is 5500; rpm
